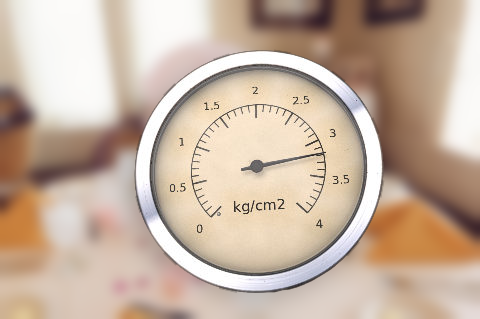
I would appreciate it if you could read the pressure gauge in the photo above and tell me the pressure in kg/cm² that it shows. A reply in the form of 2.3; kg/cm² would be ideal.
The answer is 3.2; kg/cm²
